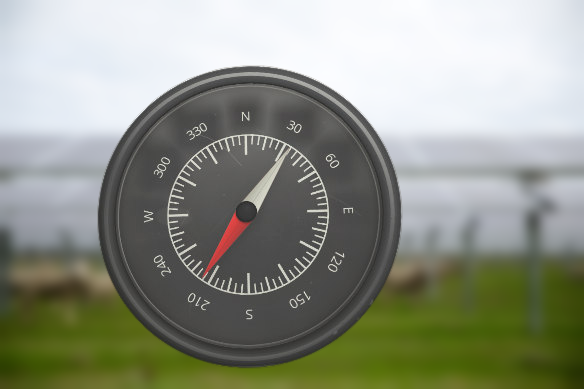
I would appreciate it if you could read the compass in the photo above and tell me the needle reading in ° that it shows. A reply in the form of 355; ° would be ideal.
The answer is 215; °
